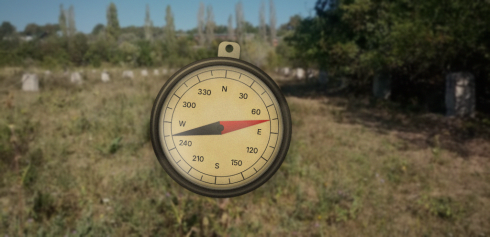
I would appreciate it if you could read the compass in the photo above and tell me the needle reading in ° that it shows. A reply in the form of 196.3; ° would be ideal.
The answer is 75; °
